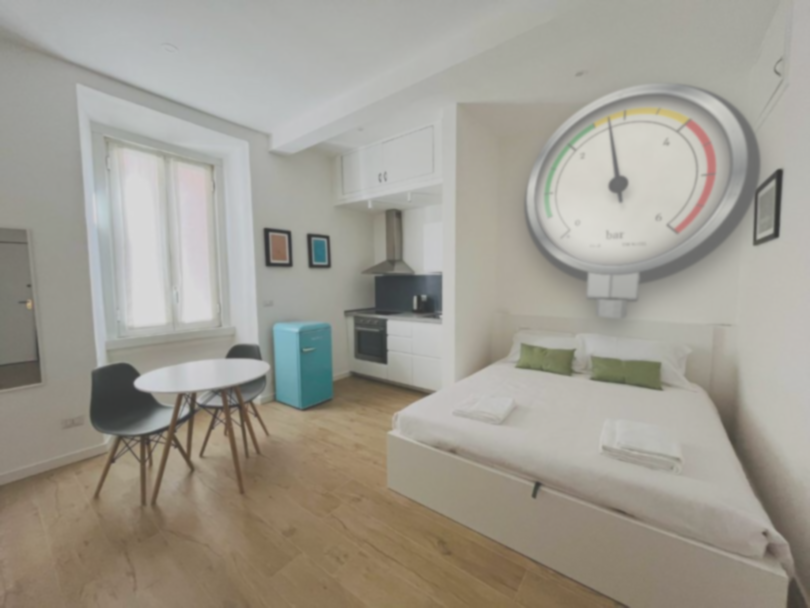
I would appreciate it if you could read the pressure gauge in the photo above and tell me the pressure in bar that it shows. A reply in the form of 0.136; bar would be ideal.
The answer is 2.75; bar
